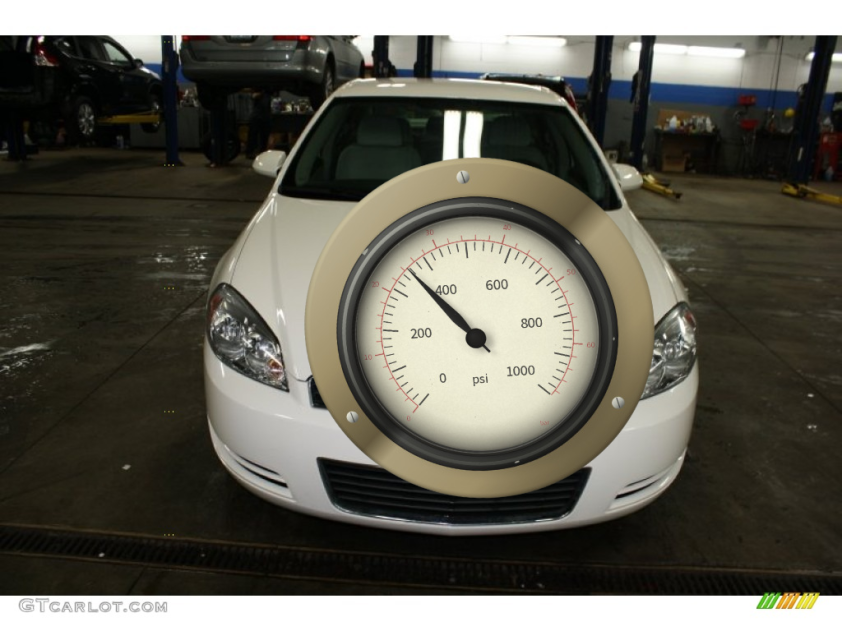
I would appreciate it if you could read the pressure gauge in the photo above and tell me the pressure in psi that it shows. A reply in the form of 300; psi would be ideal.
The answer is 360; psi
